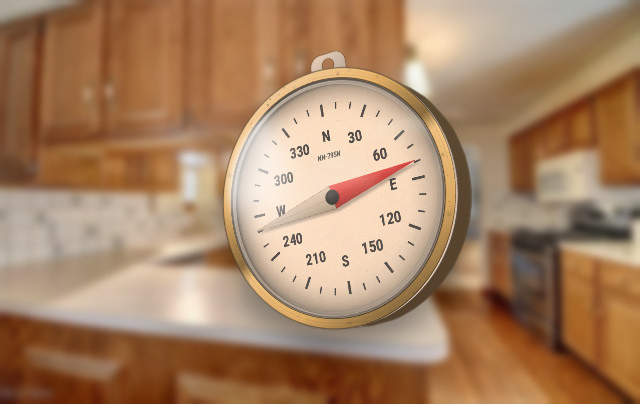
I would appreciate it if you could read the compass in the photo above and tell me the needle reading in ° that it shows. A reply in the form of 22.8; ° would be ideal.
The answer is 80; °
